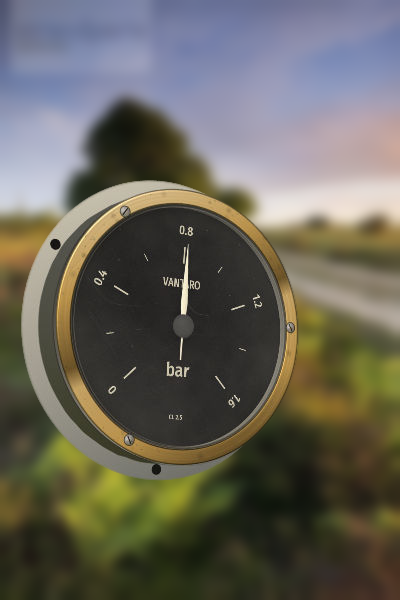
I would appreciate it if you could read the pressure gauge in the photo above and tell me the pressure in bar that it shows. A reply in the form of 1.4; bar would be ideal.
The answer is 0.8; bar
